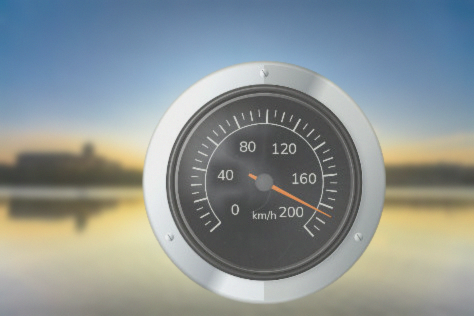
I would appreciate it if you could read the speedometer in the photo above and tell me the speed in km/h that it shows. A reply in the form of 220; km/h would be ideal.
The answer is 185; km/h
